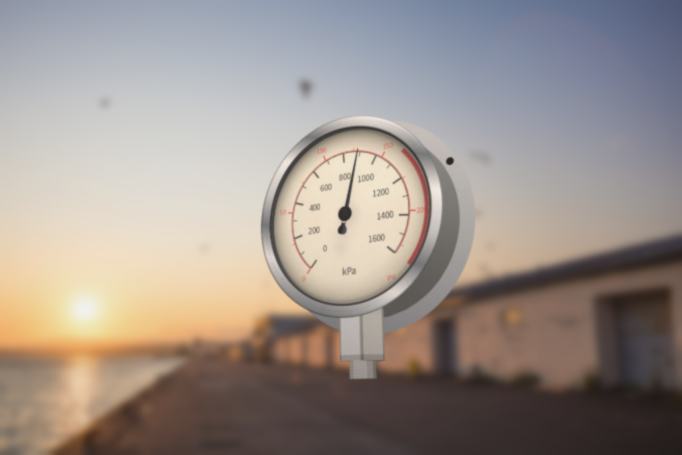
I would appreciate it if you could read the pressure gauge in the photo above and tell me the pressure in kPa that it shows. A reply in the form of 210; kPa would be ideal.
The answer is 900; kPa
